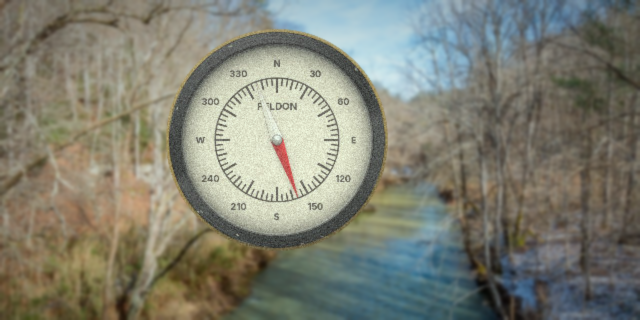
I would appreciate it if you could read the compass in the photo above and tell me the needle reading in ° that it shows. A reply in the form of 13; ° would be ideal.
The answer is 160; °
